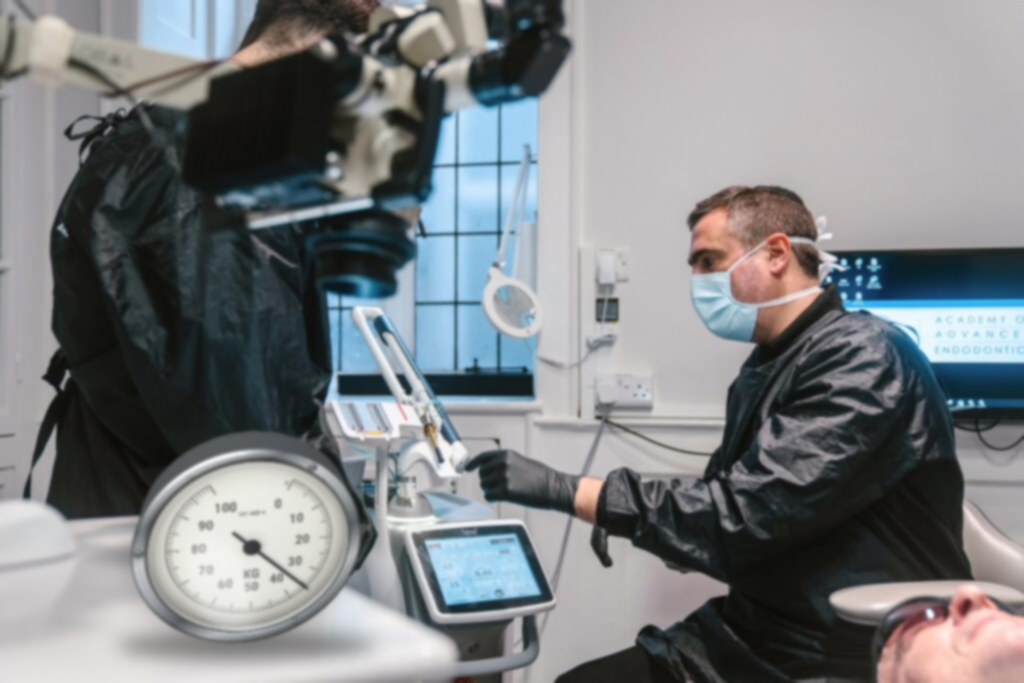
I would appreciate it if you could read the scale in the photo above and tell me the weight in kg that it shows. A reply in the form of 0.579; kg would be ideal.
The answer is 35; kg
